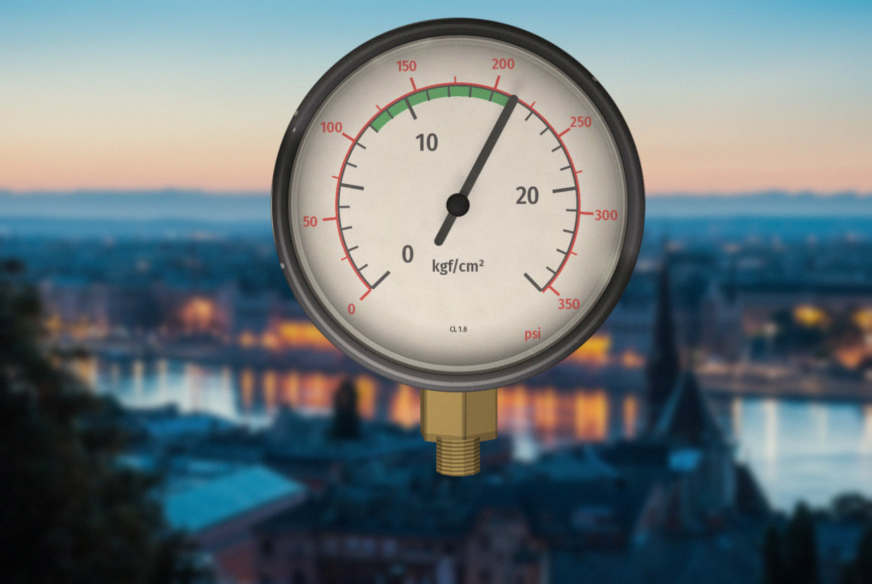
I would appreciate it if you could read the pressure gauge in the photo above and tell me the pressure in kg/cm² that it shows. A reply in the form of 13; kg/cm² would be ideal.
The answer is 15; kg/cm²
